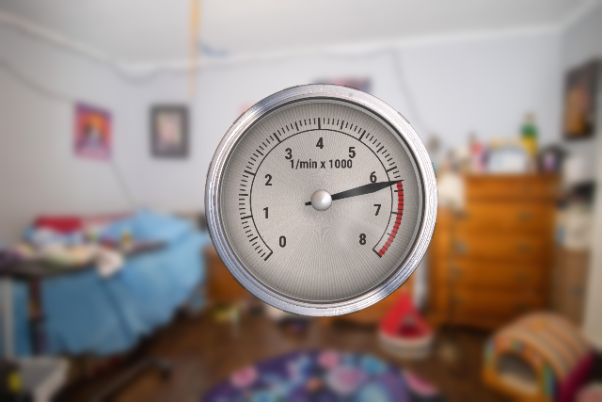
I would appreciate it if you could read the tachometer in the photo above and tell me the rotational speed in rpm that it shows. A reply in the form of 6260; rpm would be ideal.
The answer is 6300; rpm
